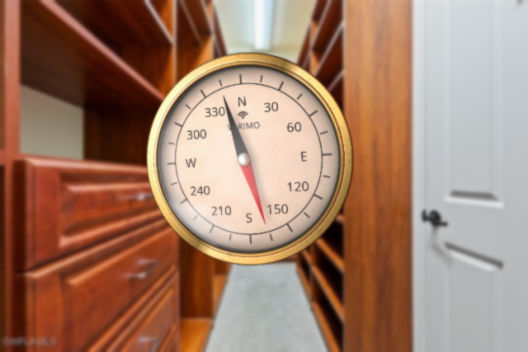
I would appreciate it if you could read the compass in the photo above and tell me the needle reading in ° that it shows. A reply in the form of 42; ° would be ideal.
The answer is 165; °
